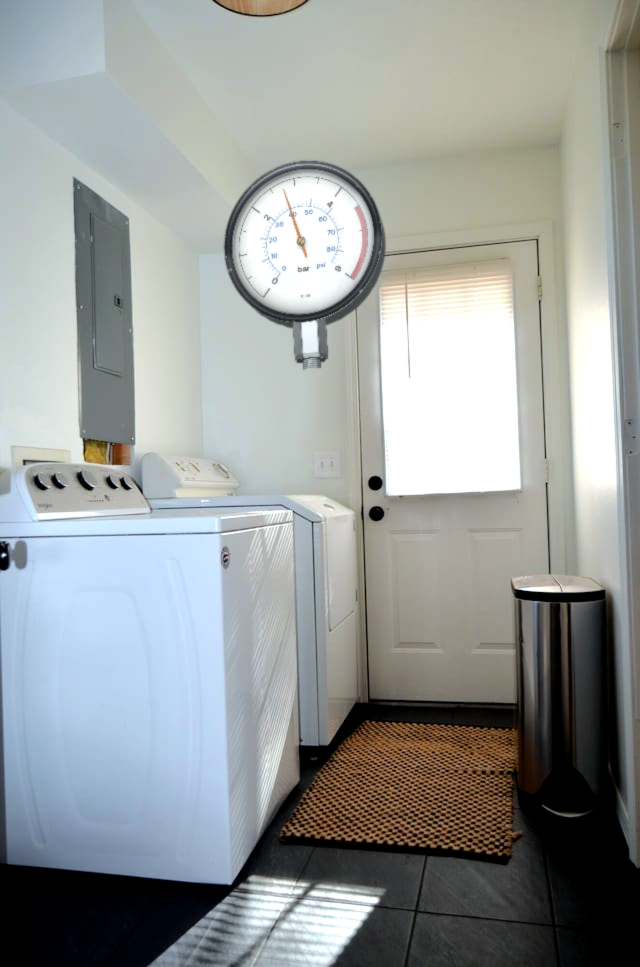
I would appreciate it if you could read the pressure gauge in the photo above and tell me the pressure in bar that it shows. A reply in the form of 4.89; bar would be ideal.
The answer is 2.75; bar
